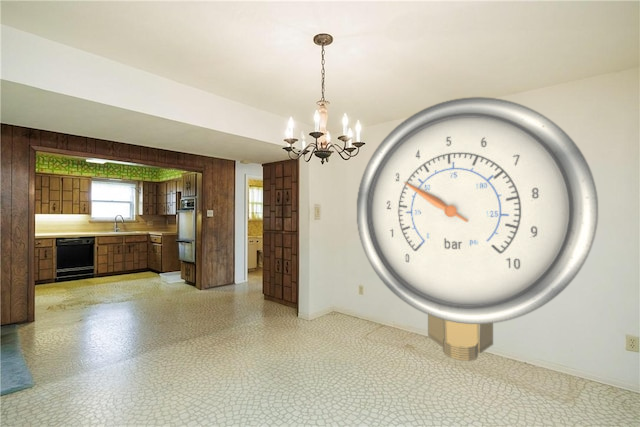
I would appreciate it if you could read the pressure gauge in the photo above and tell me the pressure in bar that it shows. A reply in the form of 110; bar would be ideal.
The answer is 3; bar
